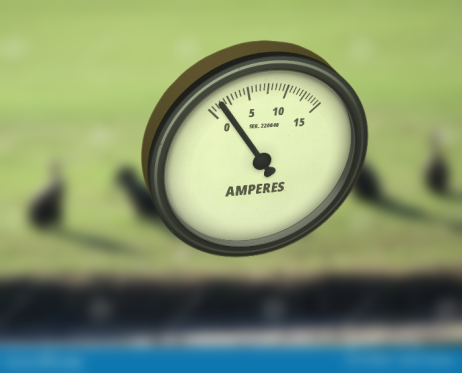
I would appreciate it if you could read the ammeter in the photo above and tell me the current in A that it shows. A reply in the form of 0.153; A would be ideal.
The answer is 1.5; A
